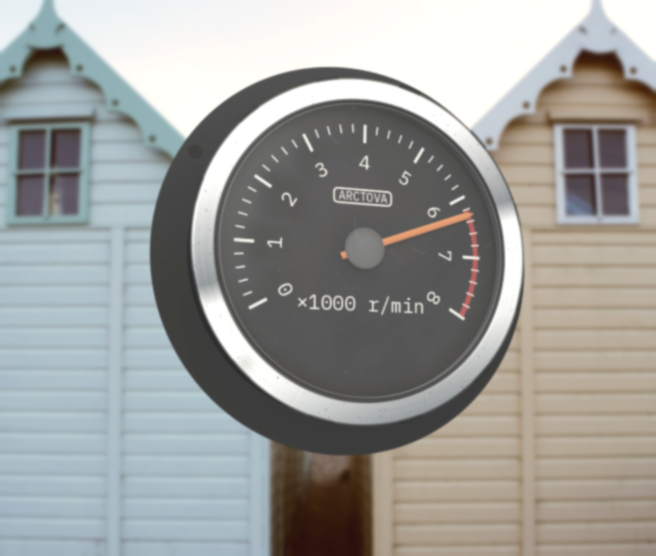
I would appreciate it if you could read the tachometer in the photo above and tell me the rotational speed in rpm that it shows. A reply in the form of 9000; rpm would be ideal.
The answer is 6300; rpm
